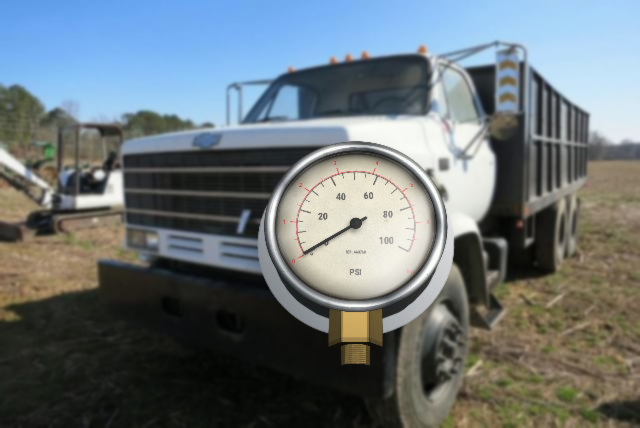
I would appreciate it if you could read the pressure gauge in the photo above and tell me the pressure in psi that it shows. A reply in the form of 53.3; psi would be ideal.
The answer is 0; psi
